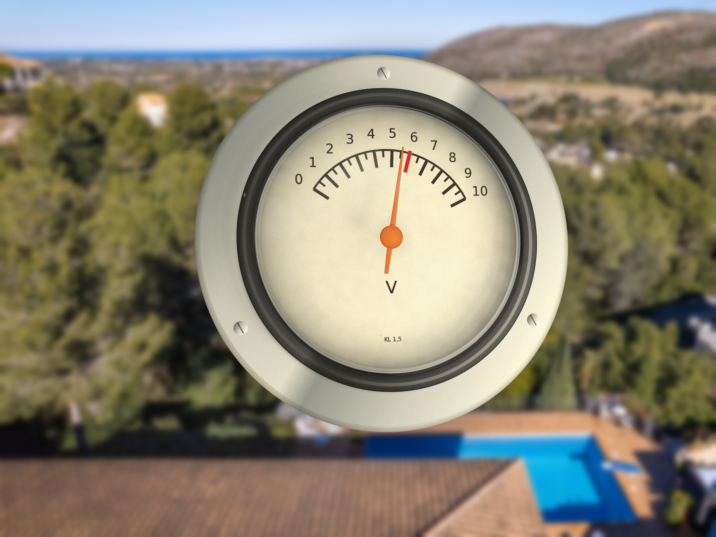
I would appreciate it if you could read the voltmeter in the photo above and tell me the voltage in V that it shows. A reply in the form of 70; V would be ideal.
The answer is 5.5; V
